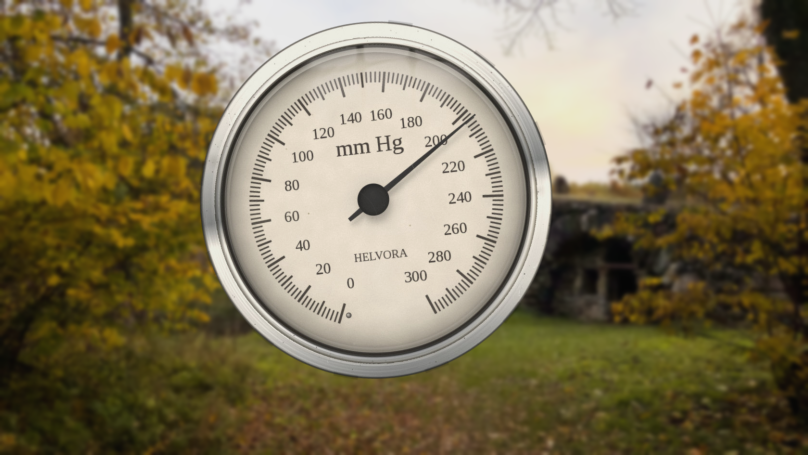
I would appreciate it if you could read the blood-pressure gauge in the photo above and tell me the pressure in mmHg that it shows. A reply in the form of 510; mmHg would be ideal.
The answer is 204; mmHg
